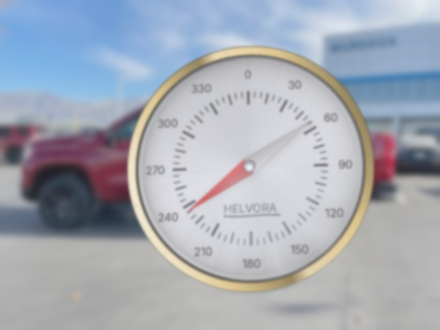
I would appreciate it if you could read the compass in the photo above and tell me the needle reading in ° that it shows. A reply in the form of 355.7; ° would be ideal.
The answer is 235; °
